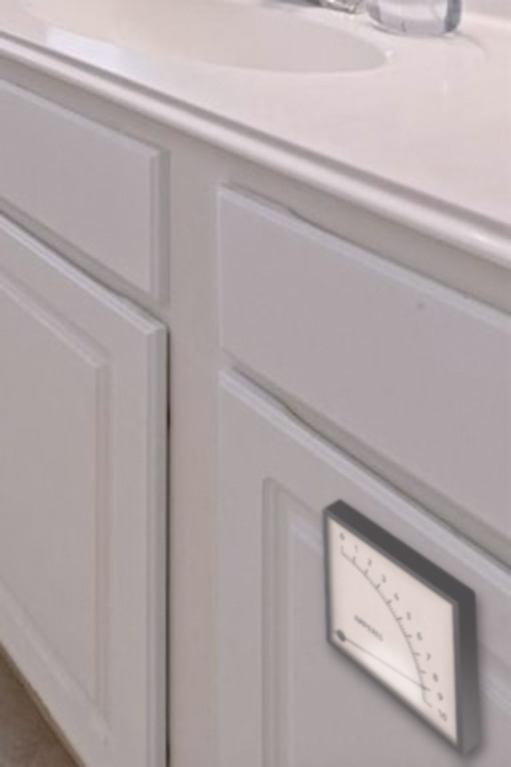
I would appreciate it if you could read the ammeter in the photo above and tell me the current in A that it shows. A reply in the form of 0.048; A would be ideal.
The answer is 9; A
